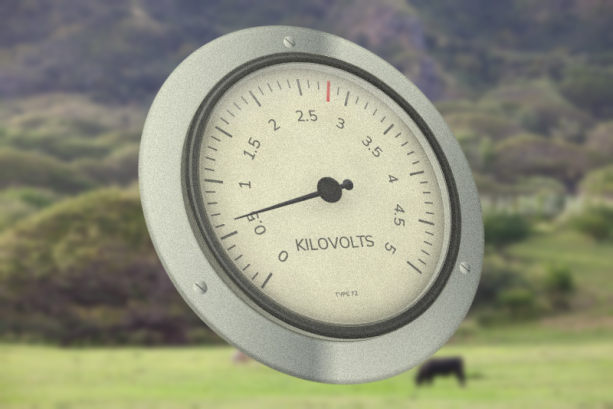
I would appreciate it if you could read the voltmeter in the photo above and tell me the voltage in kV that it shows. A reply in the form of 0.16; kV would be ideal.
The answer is 0.6; kV
